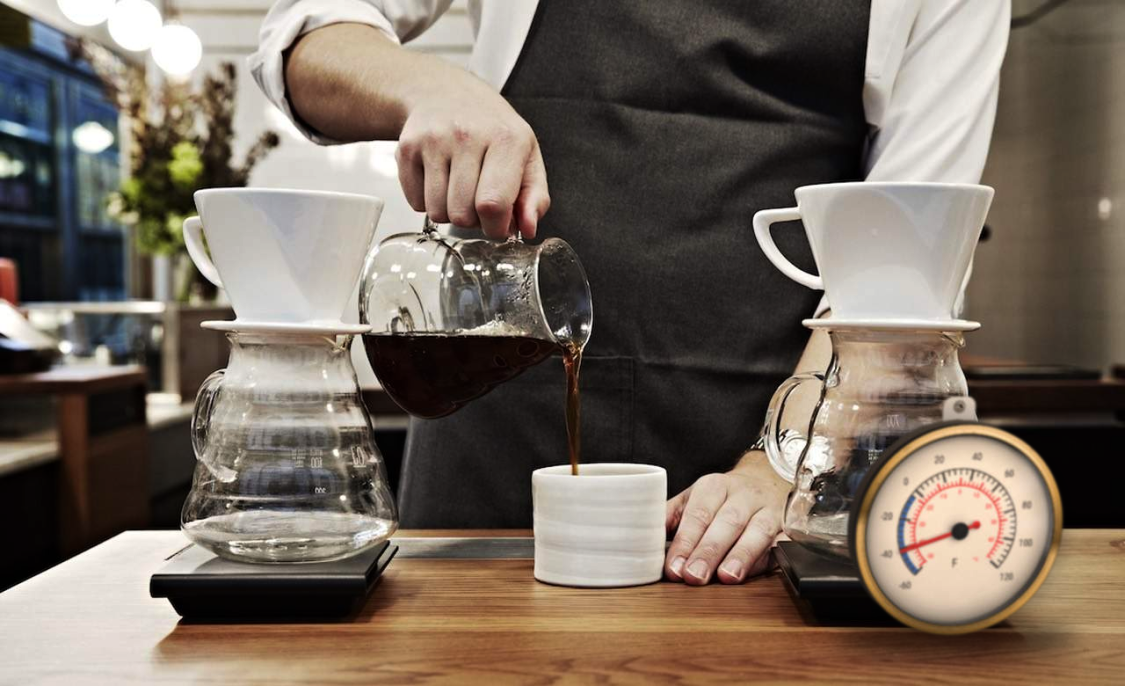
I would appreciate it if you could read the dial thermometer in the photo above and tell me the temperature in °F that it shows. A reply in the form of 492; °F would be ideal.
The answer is -40; °F
